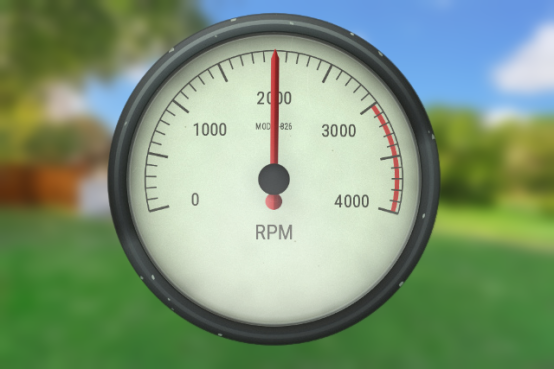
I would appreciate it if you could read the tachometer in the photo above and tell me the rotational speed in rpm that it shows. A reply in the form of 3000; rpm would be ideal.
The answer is 2000; rpm
